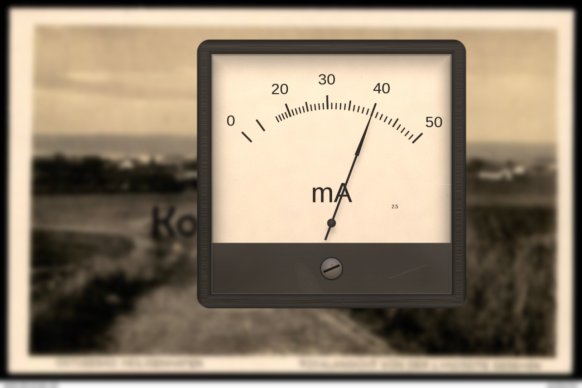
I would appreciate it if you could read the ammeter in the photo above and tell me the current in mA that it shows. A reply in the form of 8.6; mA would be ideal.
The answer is 40; mA
